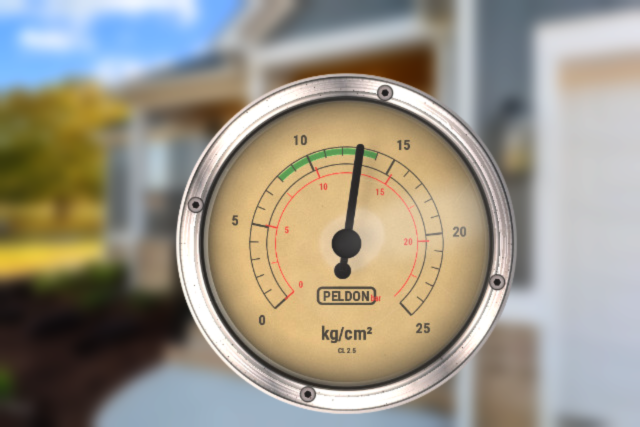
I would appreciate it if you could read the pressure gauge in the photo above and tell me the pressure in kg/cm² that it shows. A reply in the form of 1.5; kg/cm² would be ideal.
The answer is 13; kg/cm²
